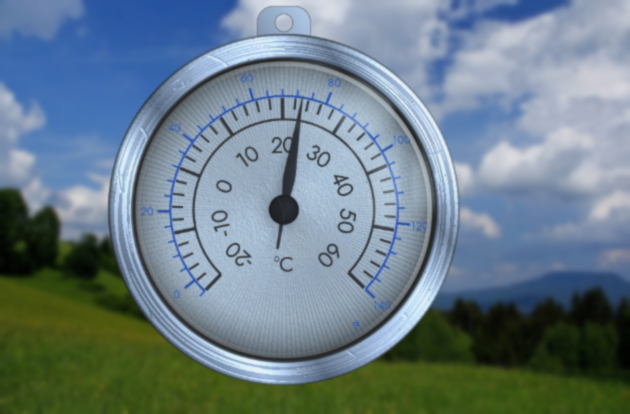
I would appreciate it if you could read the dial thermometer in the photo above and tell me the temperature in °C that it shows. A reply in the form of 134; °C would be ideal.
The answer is 23; °C
